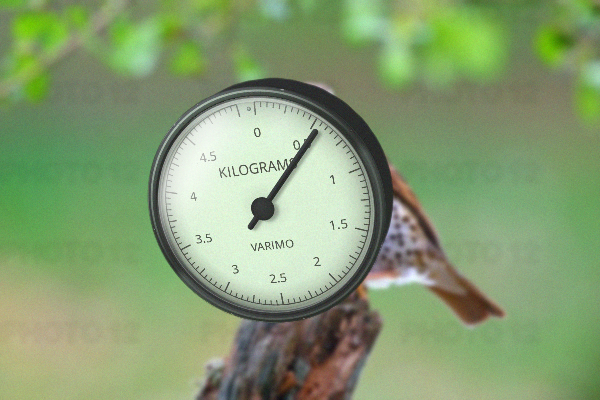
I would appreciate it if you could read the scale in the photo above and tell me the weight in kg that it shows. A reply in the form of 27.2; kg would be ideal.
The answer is 0.55; kg
